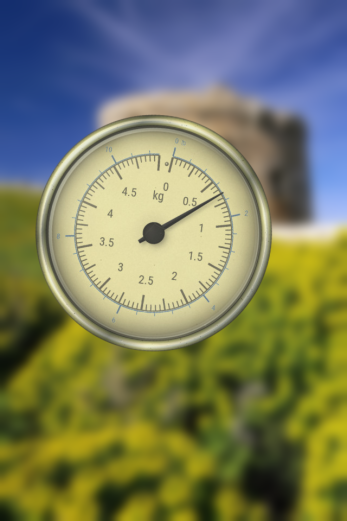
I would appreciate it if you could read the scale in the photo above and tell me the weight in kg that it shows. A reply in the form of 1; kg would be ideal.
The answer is 0.65; kg
